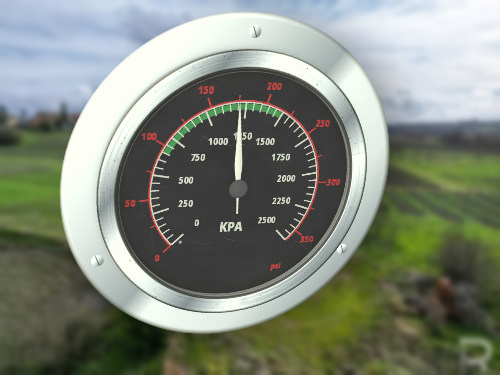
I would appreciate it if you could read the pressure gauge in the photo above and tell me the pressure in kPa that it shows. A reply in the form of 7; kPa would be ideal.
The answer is 1200; kPa
